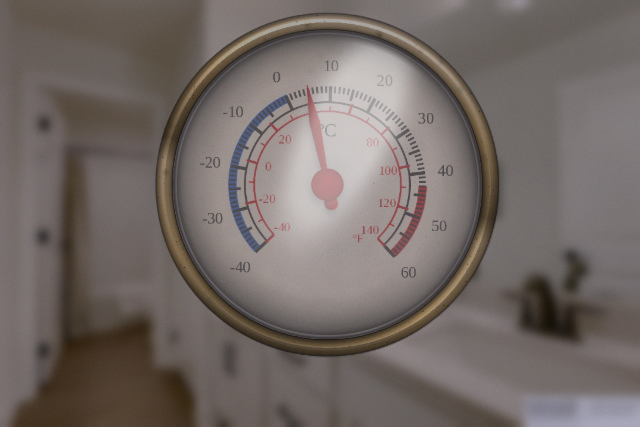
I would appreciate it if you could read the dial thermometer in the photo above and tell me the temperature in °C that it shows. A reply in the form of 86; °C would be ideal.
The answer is 5; °C
